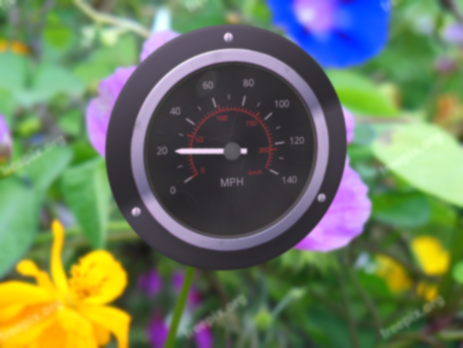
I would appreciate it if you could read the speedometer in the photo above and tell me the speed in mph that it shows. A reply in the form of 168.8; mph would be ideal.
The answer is 20; mph
